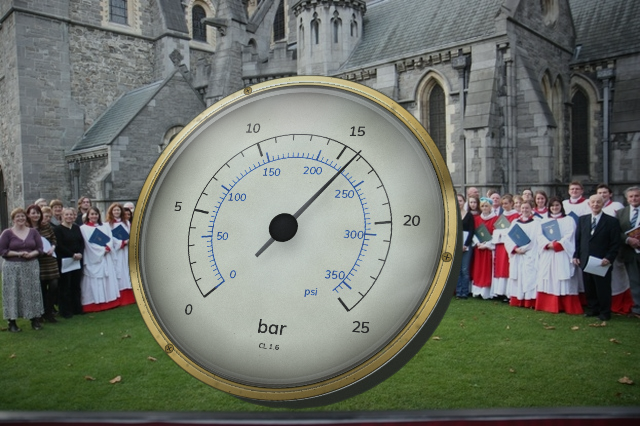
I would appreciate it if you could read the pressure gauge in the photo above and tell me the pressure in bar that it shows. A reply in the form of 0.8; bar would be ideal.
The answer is 16; bar
